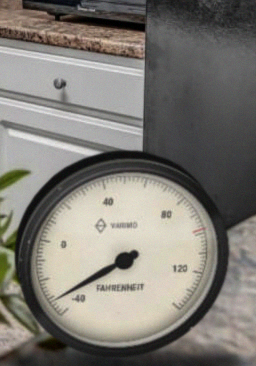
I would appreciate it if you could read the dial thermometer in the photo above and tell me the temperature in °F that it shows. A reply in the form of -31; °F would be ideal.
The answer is -30; °F
